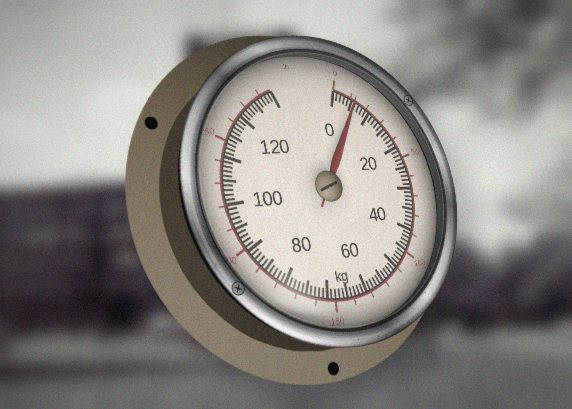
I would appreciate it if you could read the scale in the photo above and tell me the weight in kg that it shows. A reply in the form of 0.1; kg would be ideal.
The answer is 5; kg
